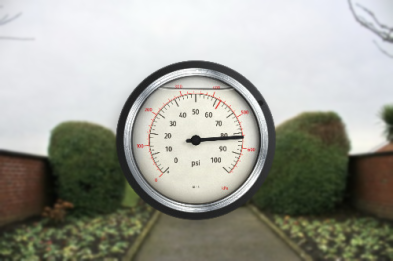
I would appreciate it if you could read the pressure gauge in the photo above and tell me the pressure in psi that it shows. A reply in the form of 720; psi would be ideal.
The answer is 82; psi
